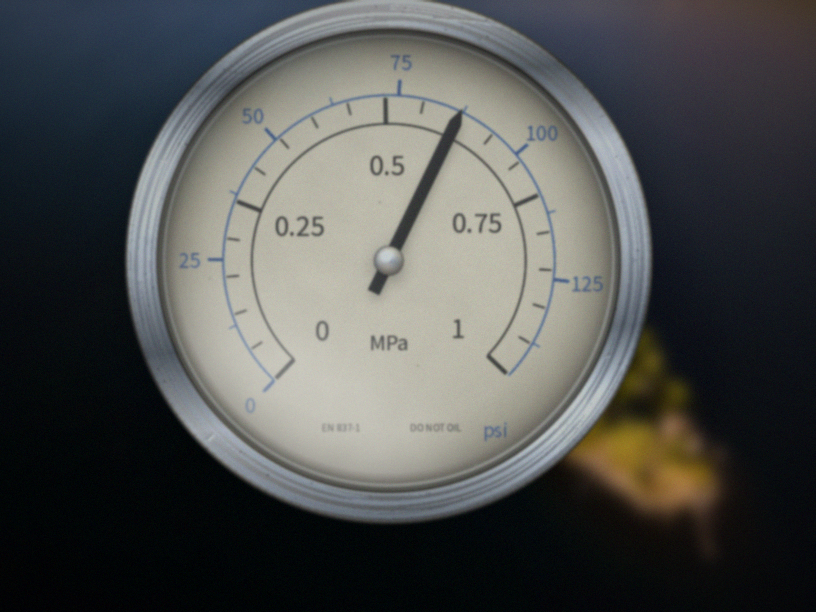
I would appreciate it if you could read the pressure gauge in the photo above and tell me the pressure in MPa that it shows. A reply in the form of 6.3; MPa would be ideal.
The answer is 0.6; MPa
